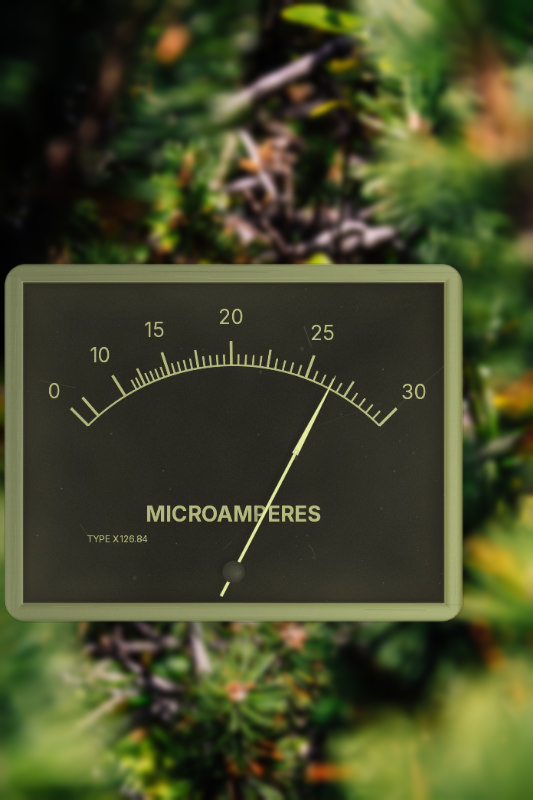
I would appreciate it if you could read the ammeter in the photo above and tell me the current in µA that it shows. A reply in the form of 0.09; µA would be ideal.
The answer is 26.5; µA
